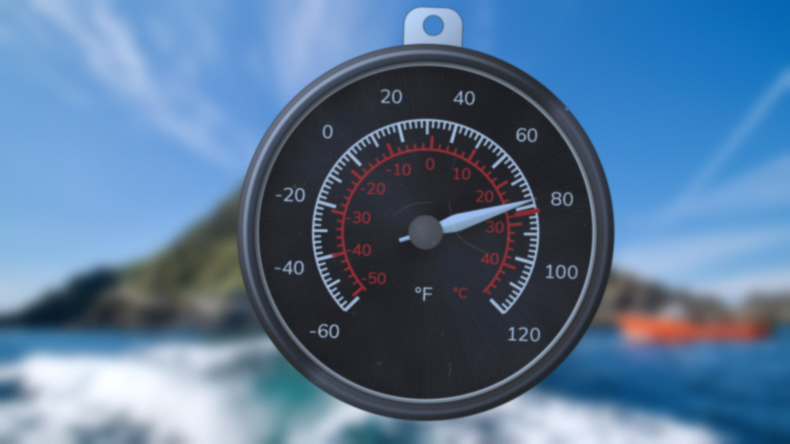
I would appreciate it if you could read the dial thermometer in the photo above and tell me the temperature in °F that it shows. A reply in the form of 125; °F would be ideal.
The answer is 78; °F
